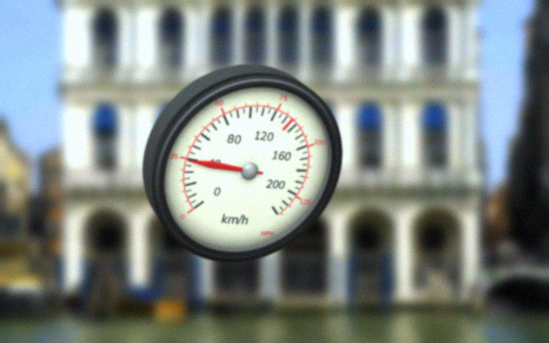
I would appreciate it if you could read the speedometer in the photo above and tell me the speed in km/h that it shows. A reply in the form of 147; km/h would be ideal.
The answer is 40; km/h
